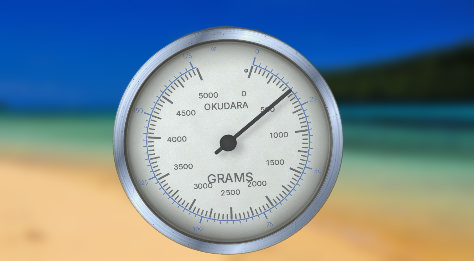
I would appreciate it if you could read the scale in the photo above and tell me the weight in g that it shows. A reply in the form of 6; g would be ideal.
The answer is 500; g
